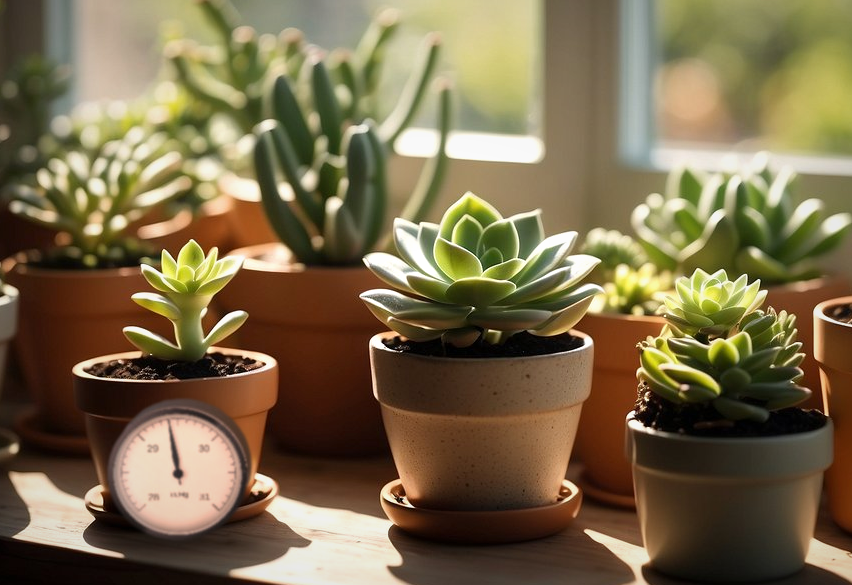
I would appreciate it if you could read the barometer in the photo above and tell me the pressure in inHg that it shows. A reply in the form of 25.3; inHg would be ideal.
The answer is 29.4; inHg
